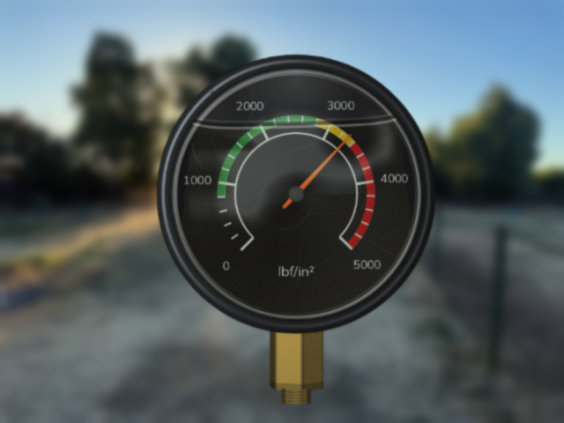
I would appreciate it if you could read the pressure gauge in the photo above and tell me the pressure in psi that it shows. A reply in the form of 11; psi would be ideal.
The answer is 3300; psi
